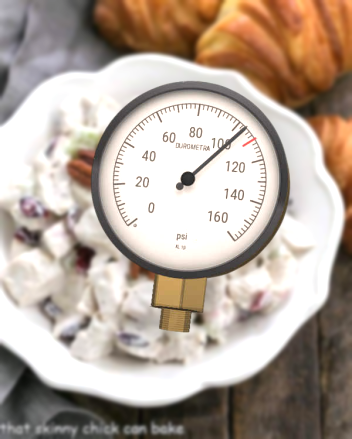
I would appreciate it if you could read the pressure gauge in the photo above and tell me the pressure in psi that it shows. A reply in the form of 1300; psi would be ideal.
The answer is 104; psi
